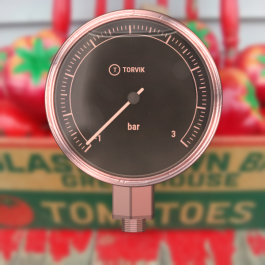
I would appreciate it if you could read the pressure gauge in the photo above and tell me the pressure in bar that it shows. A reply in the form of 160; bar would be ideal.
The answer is -0.95; bar
